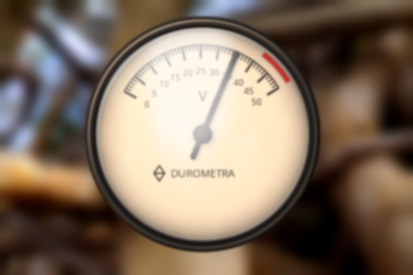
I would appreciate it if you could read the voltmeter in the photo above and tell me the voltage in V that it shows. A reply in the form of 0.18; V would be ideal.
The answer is 35; V
